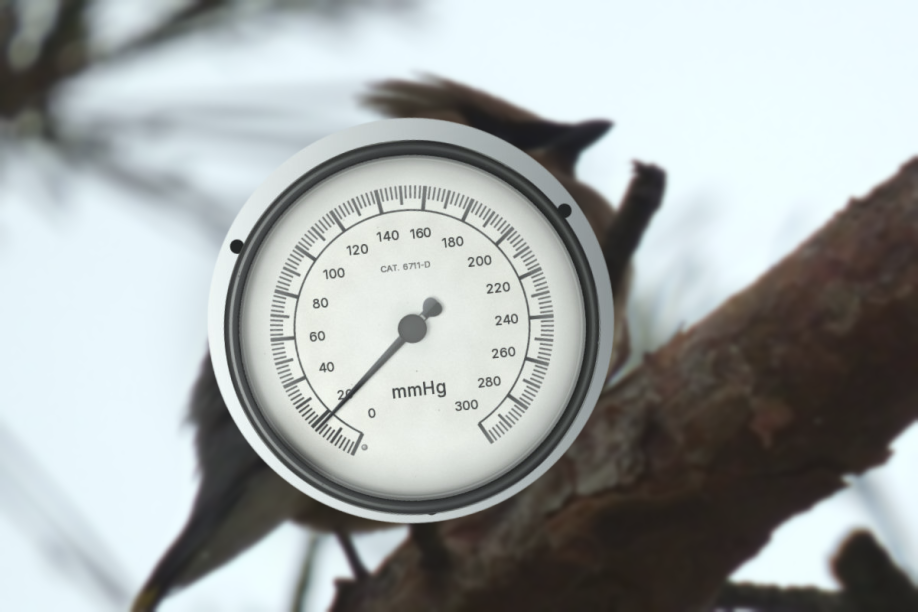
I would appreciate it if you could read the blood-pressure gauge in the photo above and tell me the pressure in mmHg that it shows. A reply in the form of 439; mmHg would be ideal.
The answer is 18; mmHg
